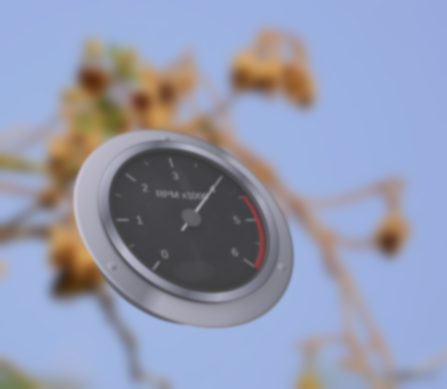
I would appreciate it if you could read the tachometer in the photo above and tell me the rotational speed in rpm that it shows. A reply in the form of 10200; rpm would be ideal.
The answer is 4000; rpm
